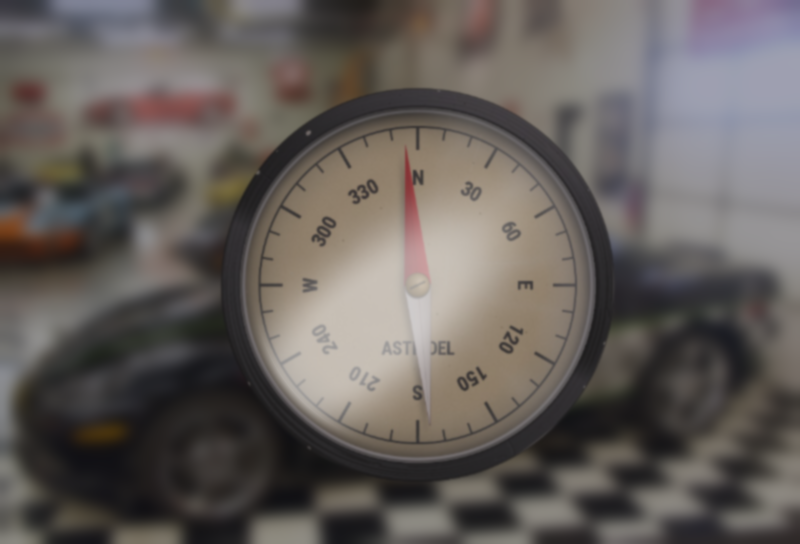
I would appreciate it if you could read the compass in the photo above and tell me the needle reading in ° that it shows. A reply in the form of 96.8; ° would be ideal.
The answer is 355; °
